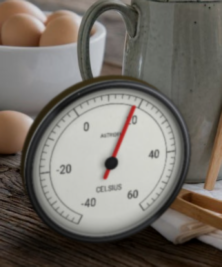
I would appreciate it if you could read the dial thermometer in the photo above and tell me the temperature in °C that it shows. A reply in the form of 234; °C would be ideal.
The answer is 18; °C
